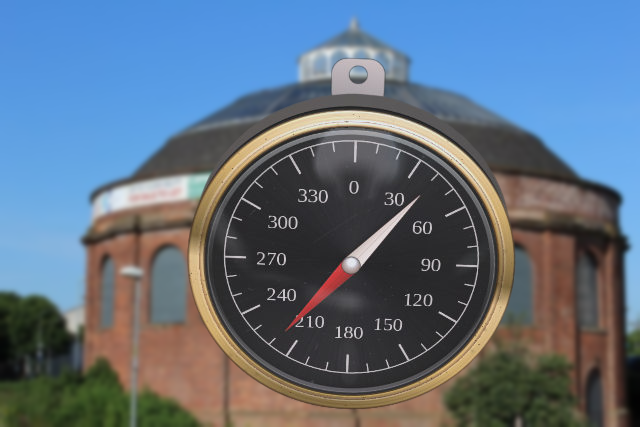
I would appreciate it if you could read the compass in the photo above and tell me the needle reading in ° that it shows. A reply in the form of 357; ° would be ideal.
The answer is 220; °
